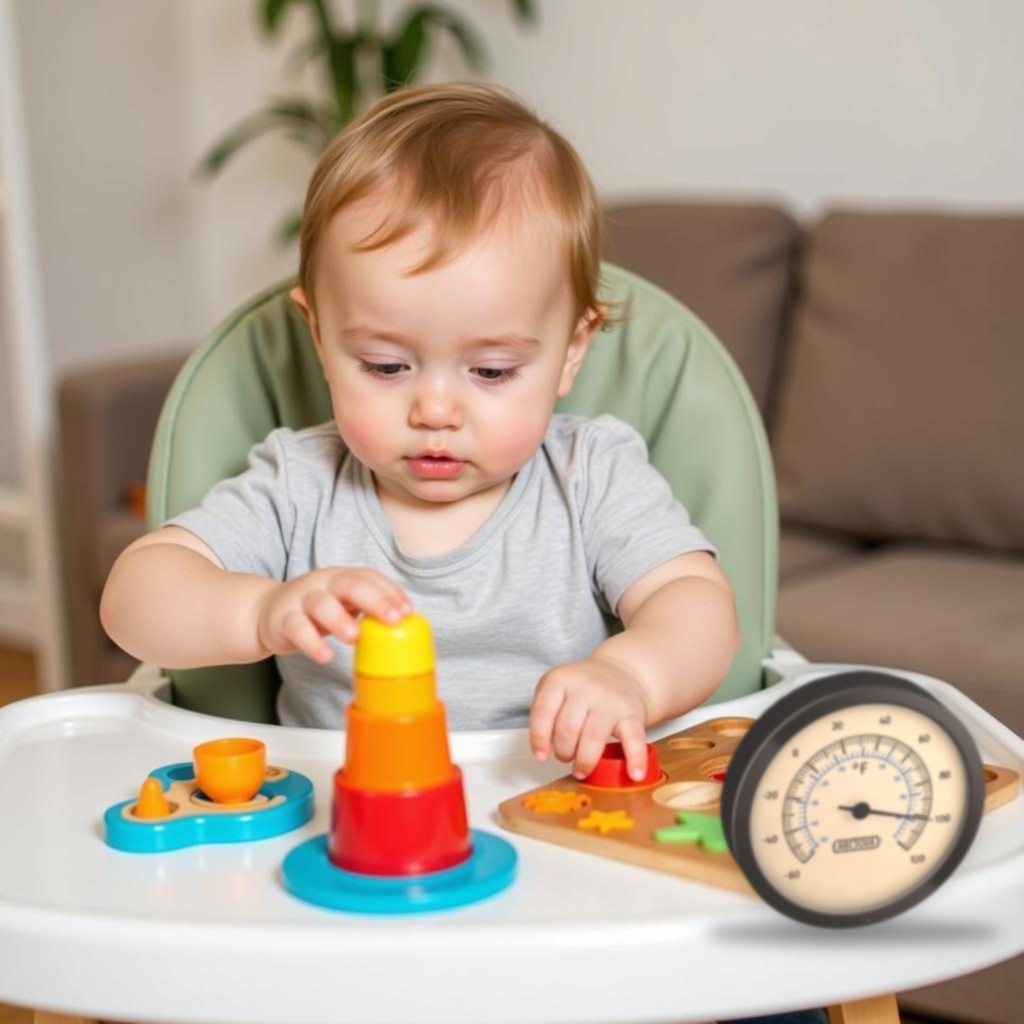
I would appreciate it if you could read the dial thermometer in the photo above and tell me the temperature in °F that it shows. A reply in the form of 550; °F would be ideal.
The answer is 100; °F
